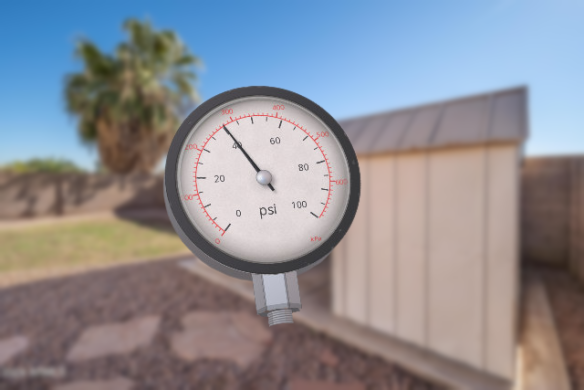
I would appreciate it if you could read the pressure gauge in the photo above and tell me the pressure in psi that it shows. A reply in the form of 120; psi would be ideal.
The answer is 40; psi
